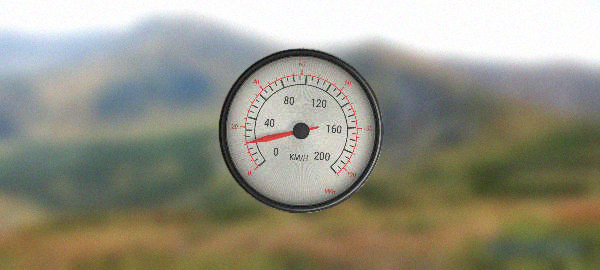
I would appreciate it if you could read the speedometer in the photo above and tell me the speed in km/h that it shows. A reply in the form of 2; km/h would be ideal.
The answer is 20; km/h
